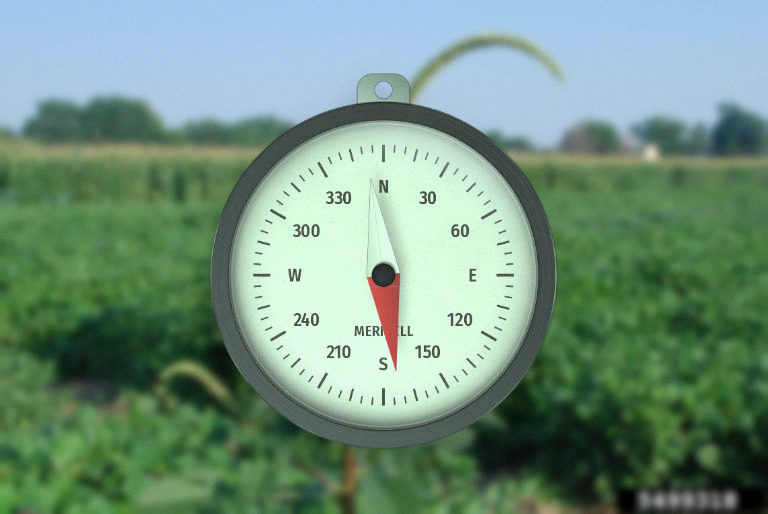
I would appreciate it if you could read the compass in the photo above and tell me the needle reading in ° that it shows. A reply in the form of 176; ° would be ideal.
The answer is 172.5; °
